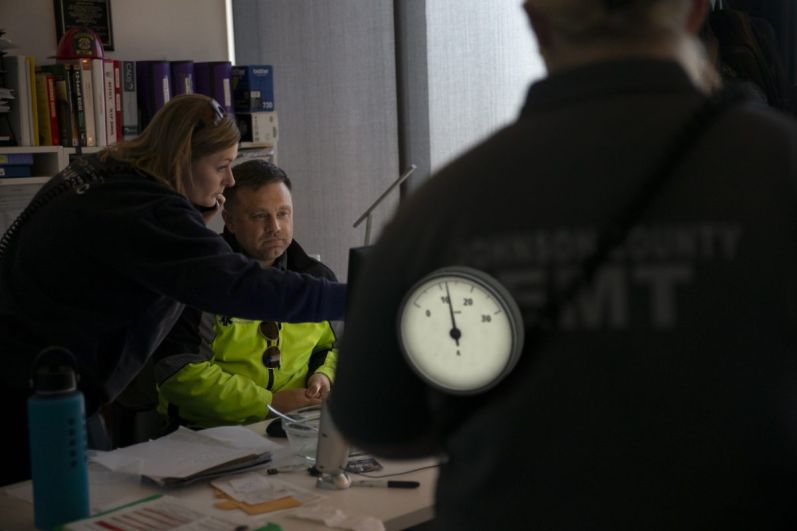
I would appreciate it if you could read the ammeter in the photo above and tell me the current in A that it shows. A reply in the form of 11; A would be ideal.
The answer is 12.5; A
